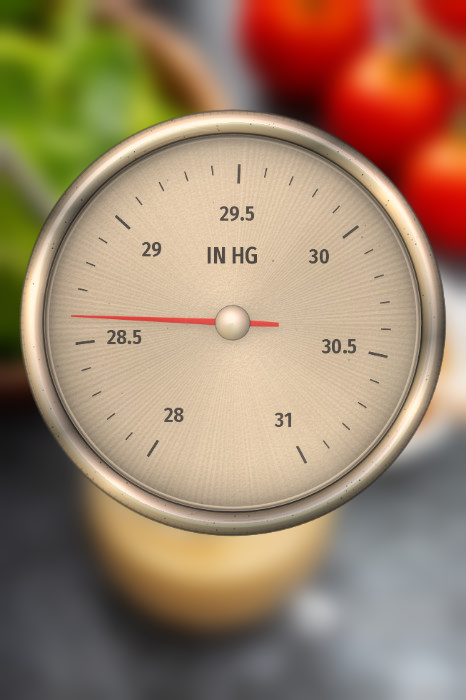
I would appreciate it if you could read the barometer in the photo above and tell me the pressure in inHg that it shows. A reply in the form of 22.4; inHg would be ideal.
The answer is 28.6; inHg
